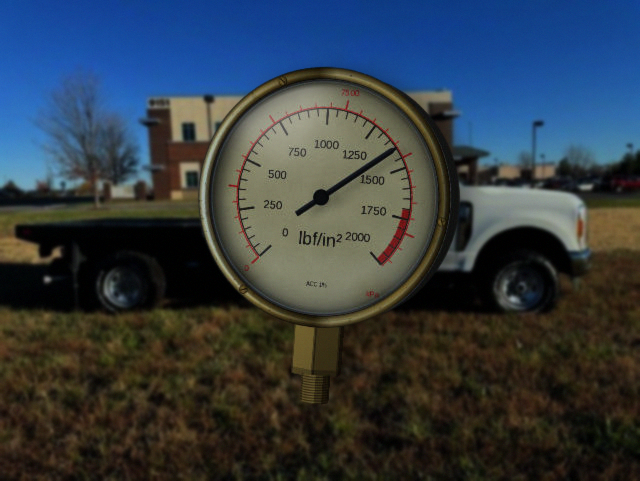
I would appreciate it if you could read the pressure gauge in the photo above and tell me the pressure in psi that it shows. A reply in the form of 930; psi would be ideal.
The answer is 1400; psi
